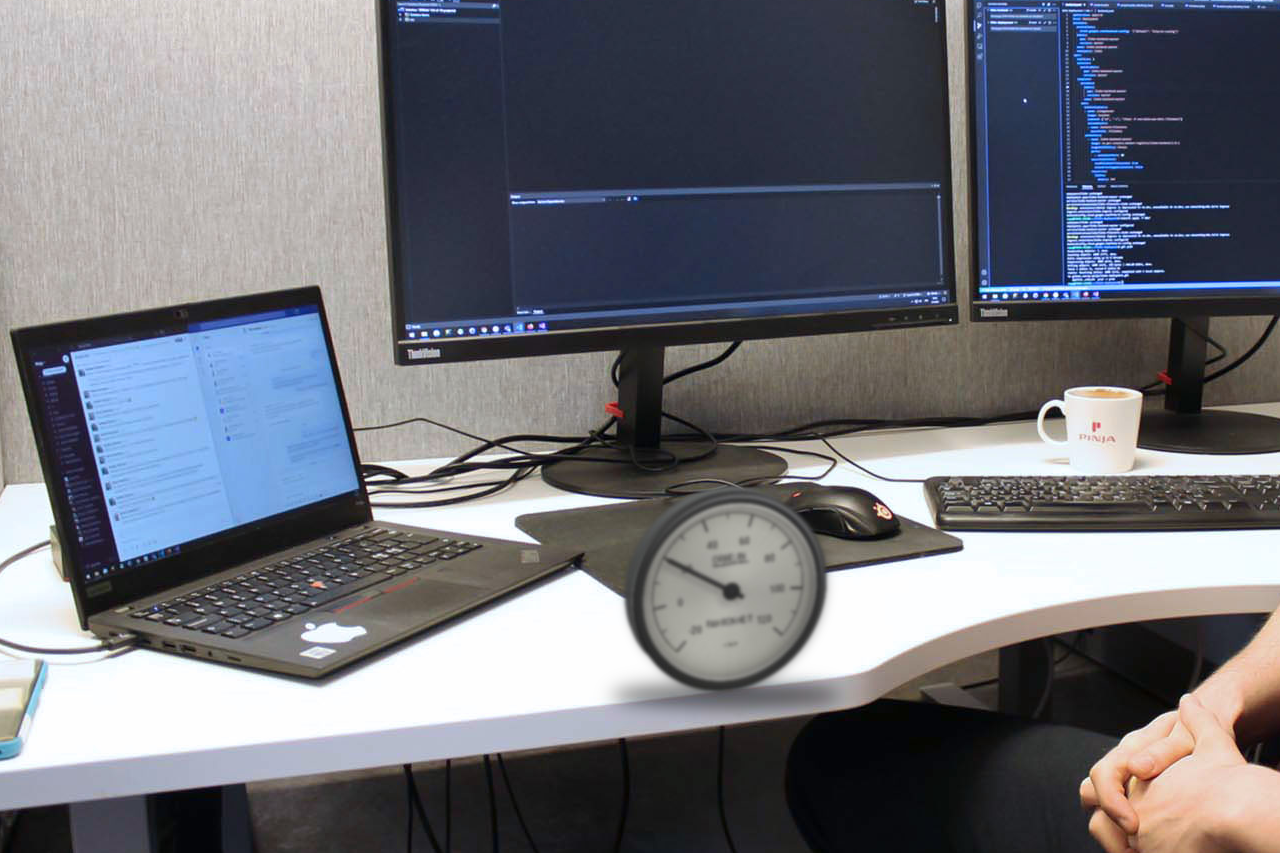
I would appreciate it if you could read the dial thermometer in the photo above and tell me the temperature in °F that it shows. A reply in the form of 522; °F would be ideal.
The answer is 20; °F
